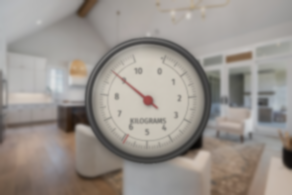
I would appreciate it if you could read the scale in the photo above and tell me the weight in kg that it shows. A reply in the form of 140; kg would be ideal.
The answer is 9; kg
